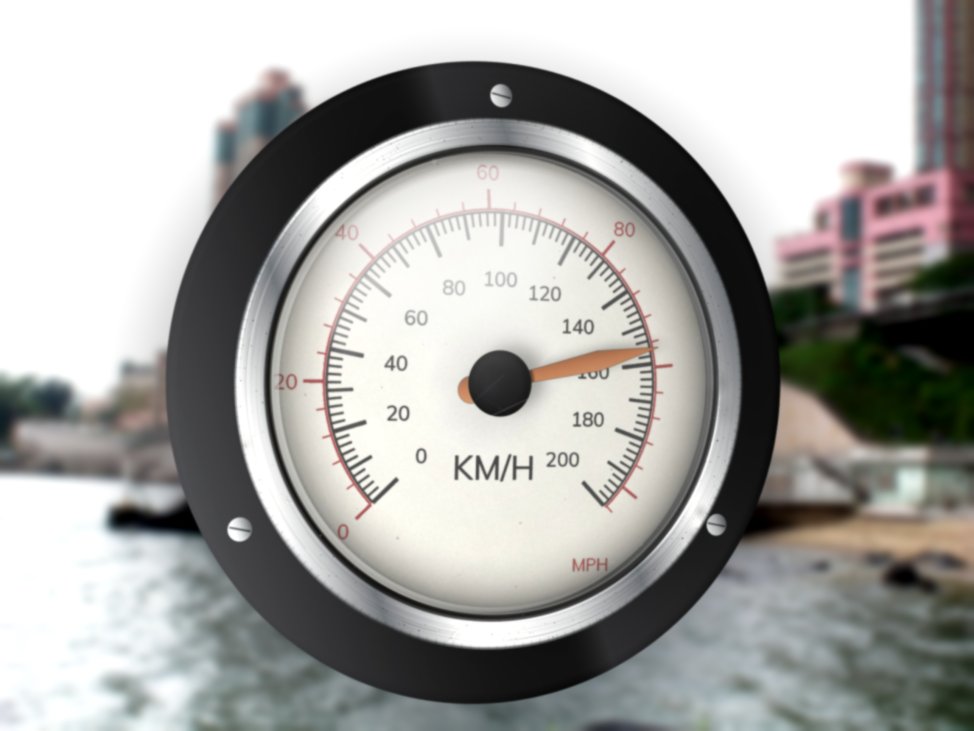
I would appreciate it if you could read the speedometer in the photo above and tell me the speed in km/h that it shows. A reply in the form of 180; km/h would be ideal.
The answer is 156; km/h
